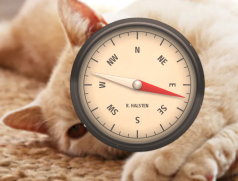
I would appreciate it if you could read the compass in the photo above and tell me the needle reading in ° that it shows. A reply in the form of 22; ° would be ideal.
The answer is 105; °
